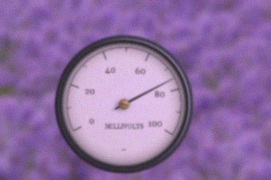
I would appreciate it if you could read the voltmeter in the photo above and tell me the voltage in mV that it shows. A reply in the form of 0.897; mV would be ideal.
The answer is 75; mV
